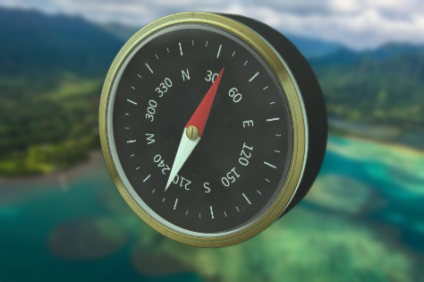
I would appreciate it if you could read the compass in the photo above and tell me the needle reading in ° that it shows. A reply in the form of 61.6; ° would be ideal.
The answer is 40; °
